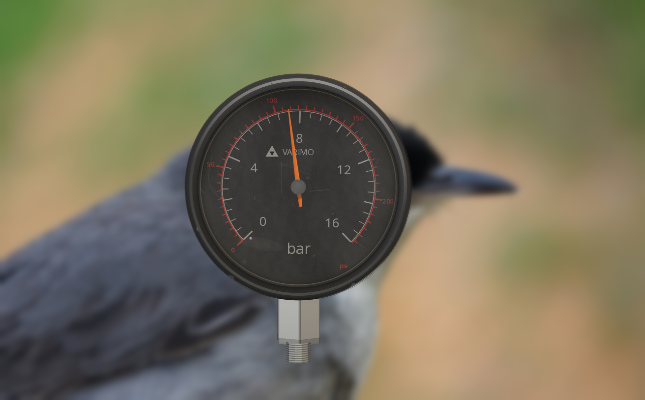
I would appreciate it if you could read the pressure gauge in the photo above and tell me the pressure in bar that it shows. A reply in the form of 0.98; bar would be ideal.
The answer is 7.5; bar
